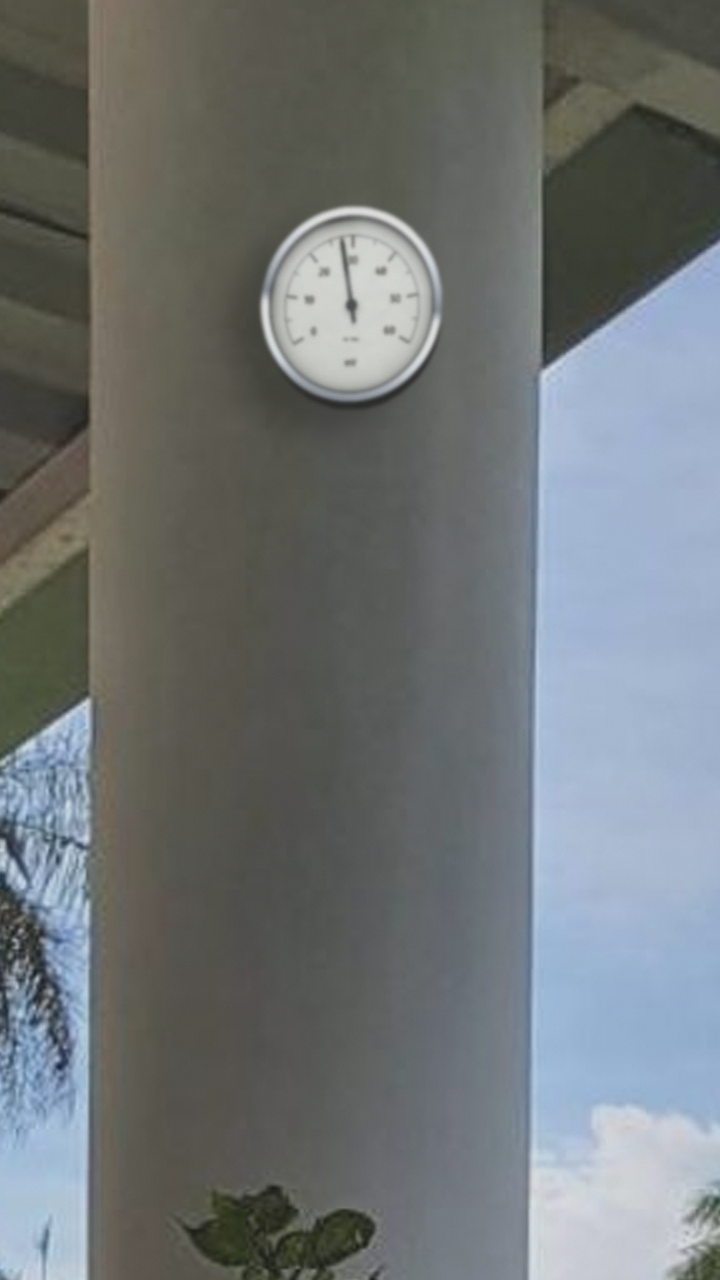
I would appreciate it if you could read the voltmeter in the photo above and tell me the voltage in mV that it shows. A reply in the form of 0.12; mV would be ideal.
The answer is 27.5; mV
